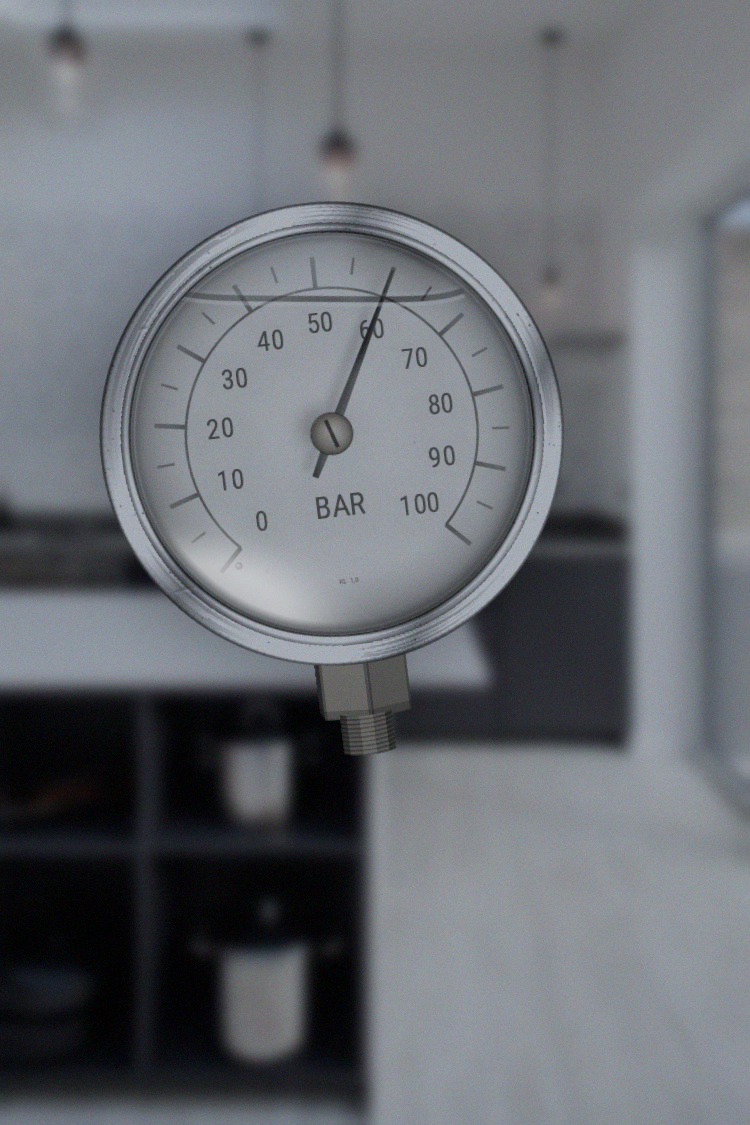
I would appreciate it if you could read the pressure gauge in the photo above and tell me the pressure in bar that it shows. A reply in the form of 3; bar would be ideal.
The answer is 60; bar
